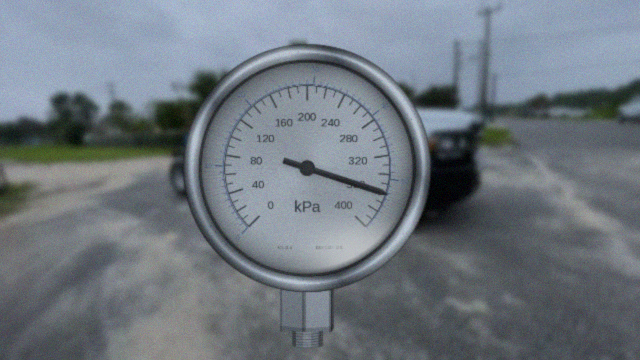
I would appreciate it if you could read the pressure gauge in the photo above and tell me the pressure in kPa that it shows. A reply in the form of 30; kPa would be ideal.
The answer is 360; kPa
